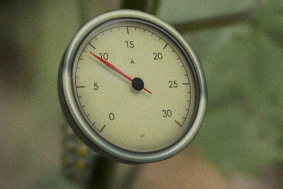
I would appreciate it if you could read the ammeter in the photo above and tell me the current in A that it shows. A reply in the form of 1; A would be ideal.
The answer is 9; A
